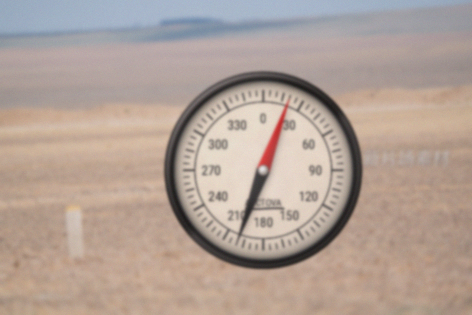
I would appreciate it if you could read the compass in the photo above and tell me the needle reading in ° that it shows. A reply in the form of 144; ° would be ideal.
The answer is 20; °
